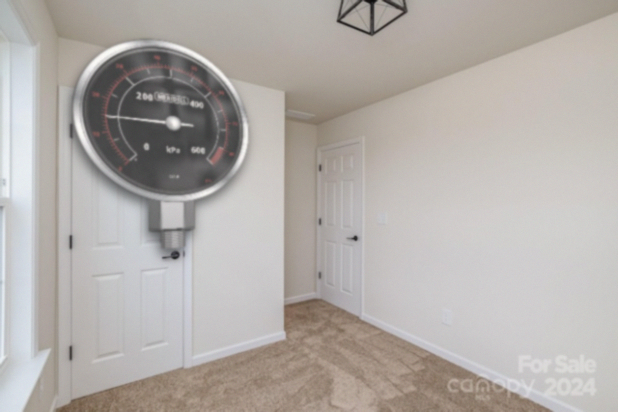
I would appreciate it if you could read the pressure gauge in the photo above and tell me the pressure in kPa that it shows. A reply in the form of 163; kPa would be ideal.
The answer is 100; kPa
